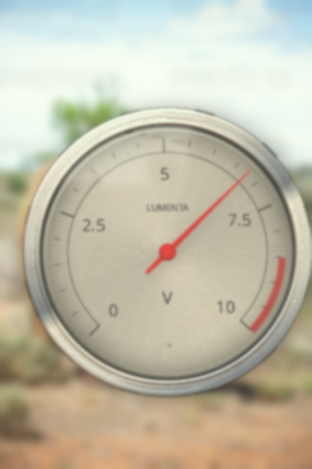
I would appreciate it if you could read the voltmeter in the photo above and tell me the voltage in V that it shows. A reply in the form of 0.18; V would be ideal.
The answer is 6.75; V
